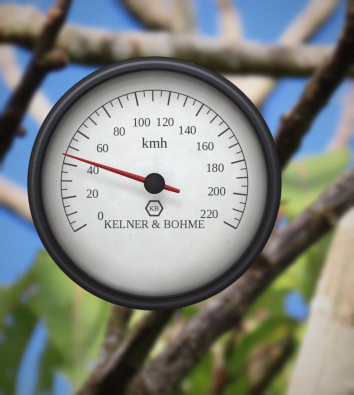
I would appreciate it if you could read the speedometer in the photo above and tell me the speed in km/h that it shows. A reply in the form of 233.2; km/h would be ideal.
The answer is 45; km/h
